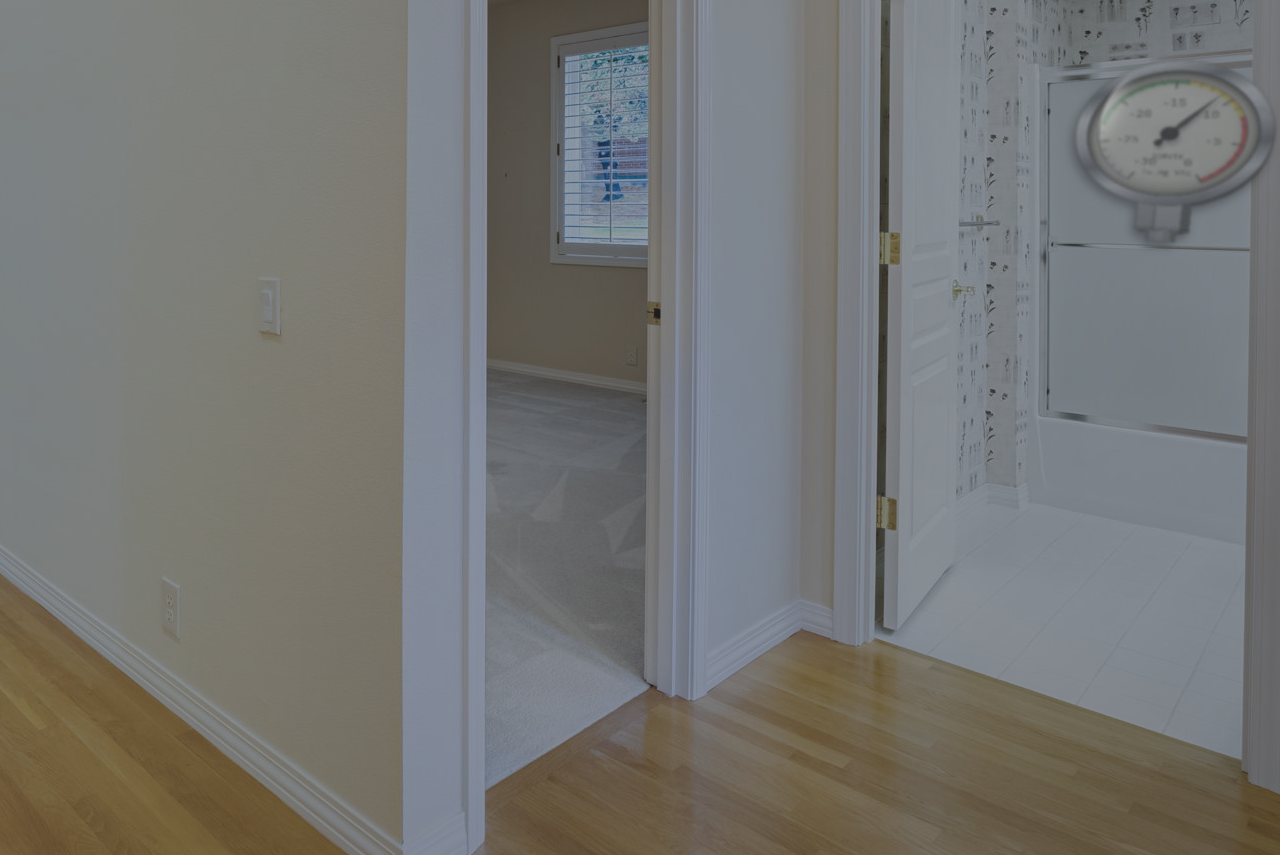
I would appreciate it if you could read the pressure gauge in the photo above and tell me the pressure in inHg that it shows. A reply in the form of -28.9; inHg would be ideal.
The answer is -11; inHg
